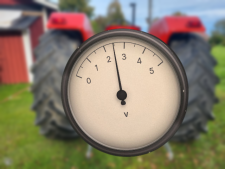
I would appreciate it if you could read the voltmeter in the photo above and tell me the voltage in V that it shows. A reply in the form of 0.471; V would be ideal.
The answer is 2.5; V
